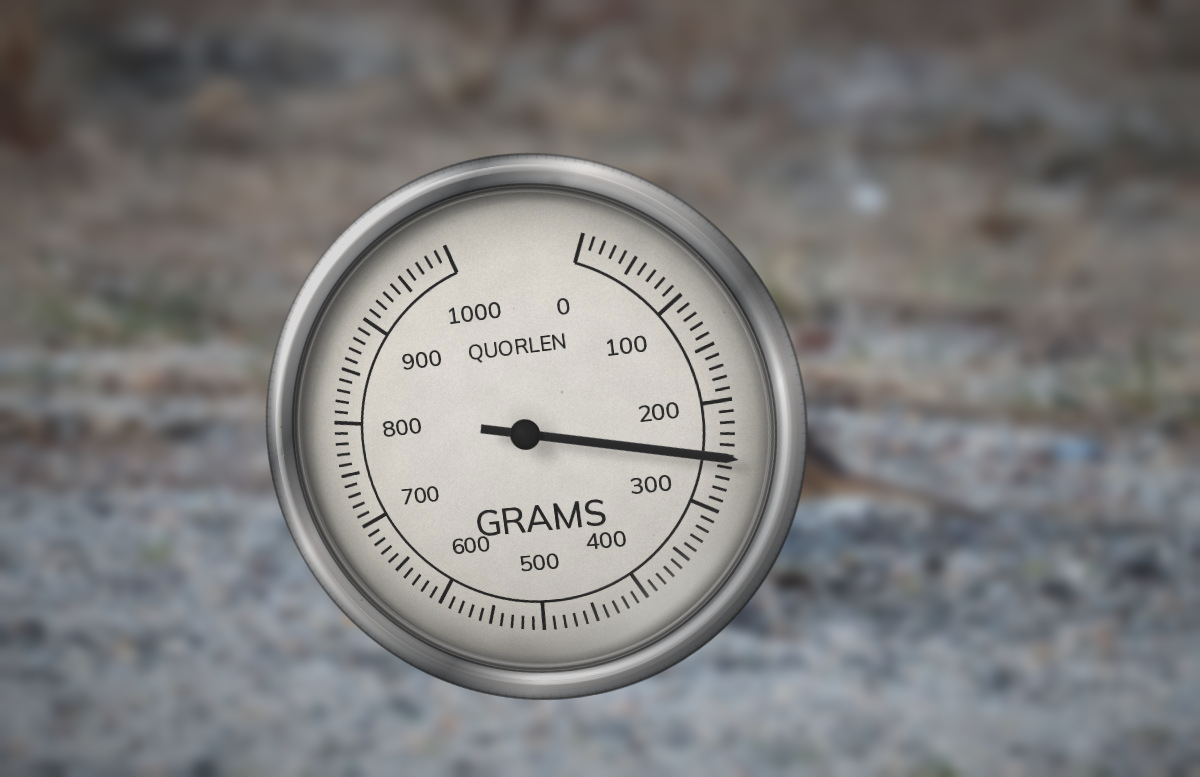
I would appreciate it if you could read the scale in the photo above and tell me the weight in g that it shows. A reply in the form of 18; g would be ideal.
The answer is 250; g
